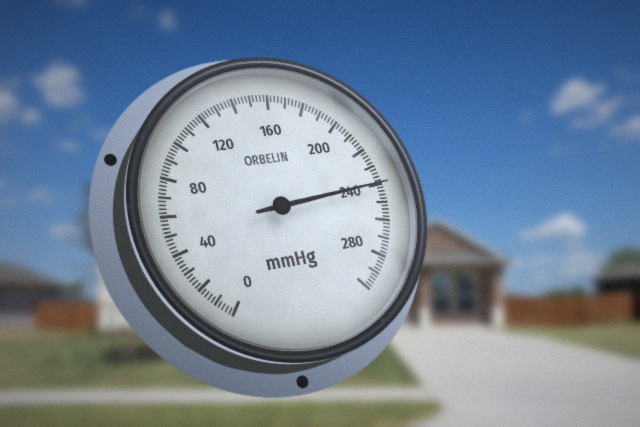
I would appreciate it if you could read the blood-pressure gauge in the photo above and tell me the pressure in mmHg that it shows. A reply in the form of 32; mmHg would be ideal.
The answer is 240; mmHg
